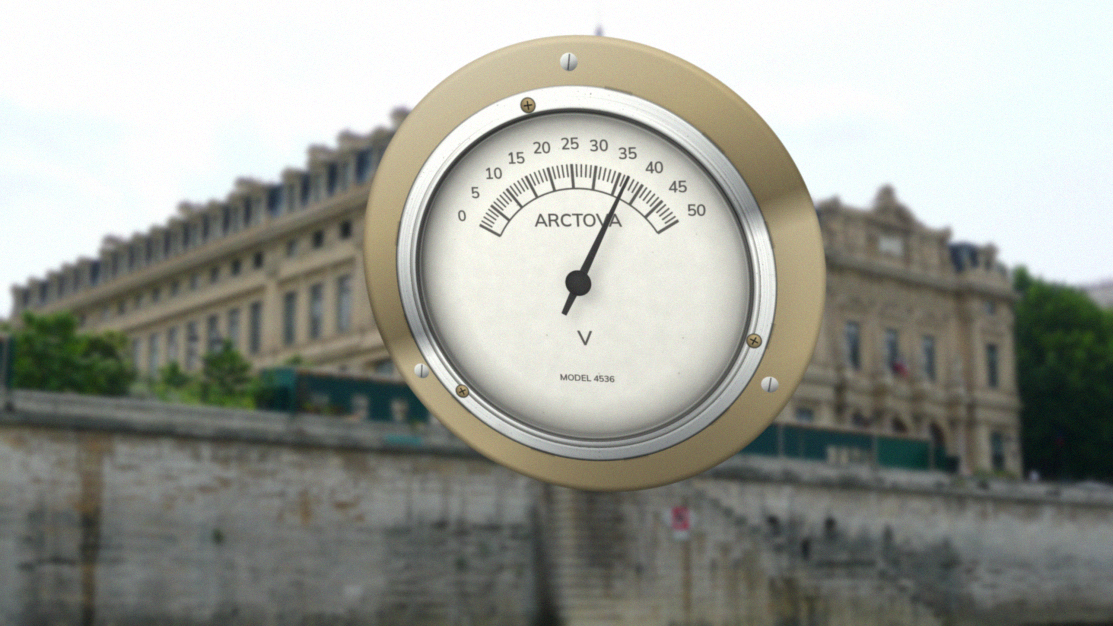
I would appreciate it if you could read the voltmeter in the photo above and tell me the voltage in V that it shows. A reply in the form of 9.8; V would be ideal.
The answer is 37; V
